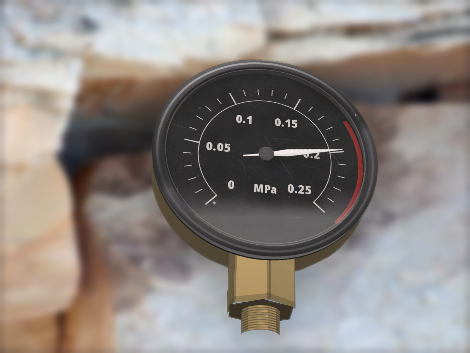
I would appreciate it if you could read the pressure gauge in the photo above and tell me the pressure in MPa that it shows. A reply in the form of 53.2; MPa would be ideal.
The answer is 0.2; MPa
